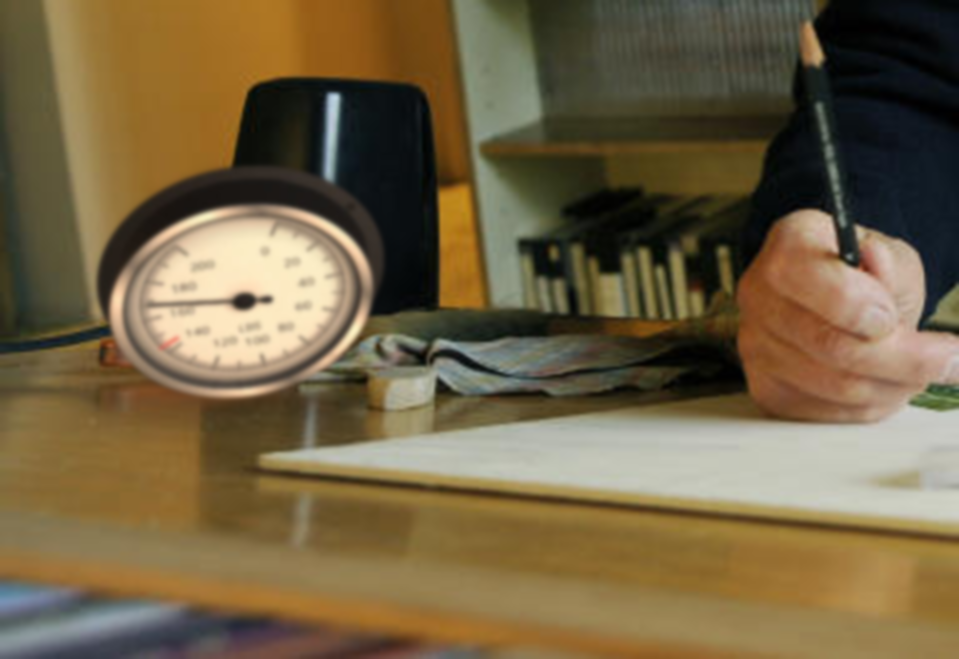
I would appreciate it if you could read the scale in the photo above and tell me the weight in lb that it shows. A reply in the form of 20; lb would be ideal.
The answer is 170; lb
